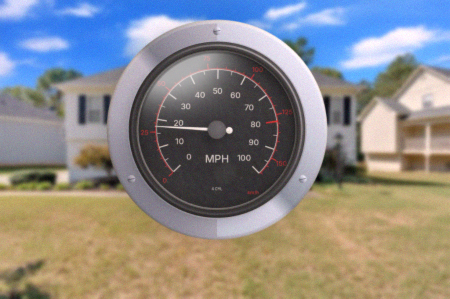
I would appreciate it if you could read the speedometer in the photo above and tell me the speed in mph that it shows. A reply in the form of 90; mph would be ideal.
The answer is 17.5; mph
